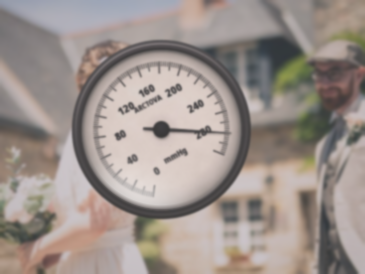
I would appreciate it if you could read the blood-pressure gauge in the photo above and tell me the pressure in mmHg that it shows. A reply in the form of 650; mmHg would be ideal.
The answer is 280; mmHg
